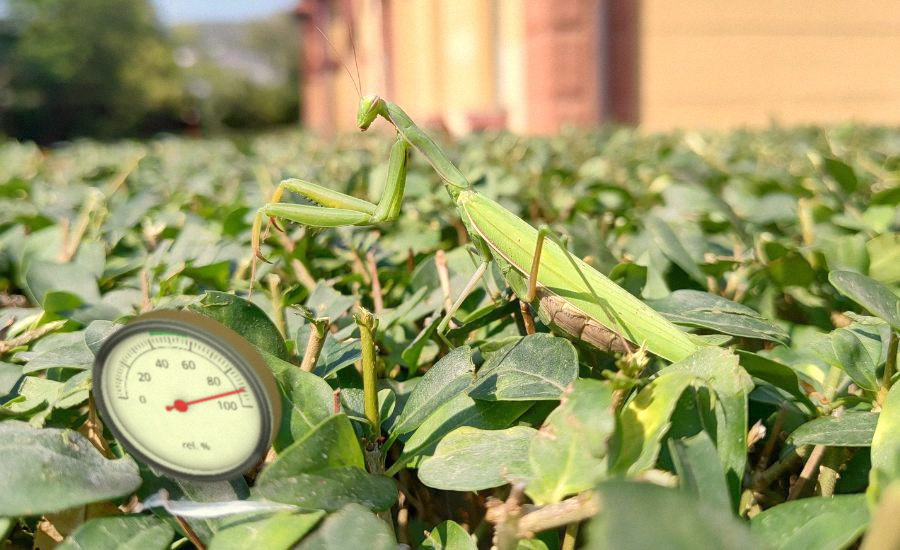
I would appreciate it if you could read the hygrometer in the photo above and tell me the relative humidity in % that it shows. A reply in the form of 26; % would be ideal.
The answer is 90; %
